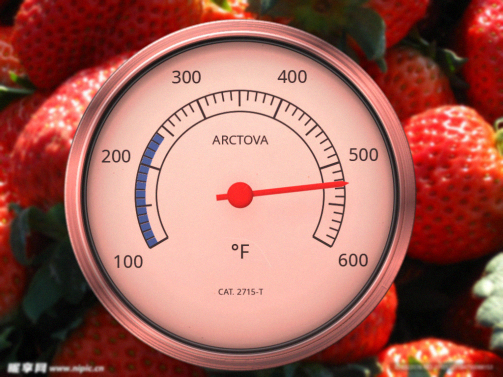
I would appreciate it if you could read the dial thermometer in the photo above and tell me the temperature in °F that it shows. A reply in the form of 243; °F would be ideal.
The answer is 525; °F
